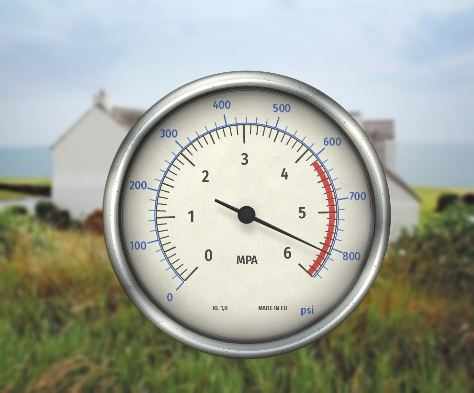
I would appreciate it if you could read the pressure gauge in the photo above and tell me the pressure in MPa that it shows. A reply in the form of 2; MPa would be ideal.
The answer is 5.6; MPa
